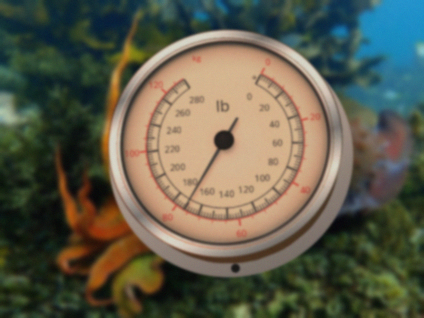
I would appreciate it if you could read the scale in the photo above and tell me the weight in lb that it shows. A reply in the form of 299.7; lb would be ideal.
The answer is 170; lb
